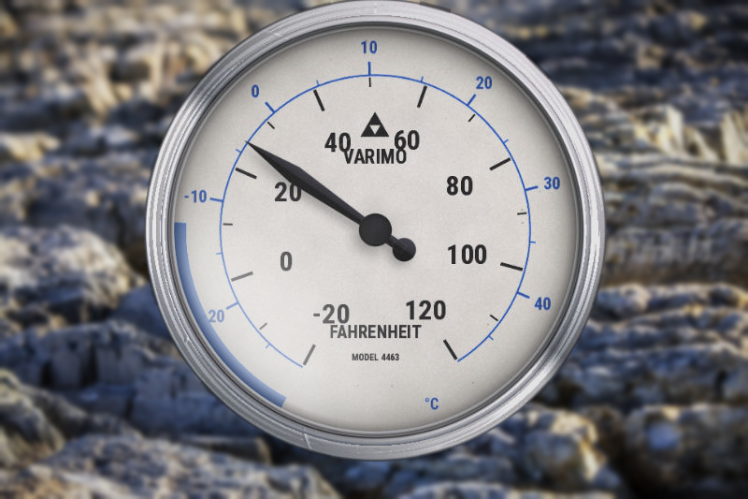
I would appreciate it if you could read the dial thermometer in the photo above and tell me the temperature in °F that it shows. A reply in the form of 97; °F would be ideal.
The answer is 25; °F
